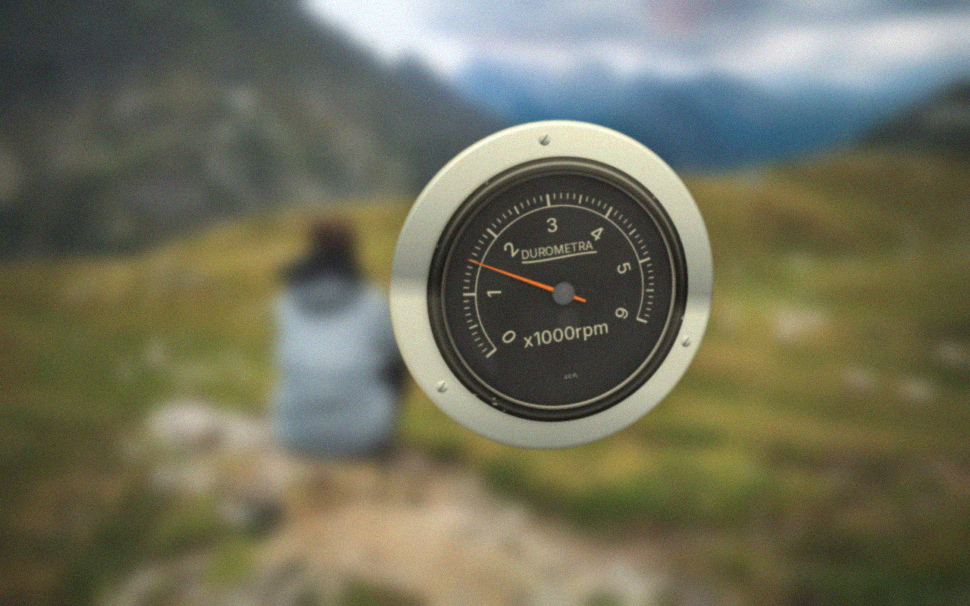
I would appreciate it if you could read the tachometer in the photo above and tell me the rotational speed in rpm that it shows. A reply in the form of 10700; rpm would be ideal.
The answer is 1500; rpm
